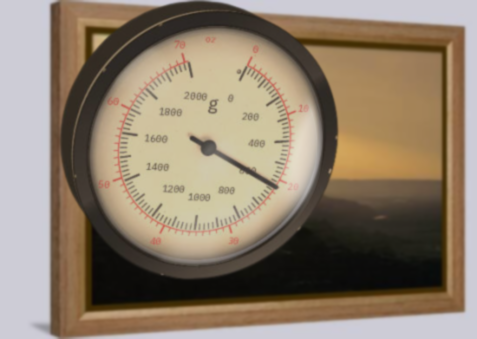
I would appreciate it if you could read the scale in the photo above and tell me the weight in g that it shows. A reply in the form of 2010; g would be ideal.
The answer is 600; g
